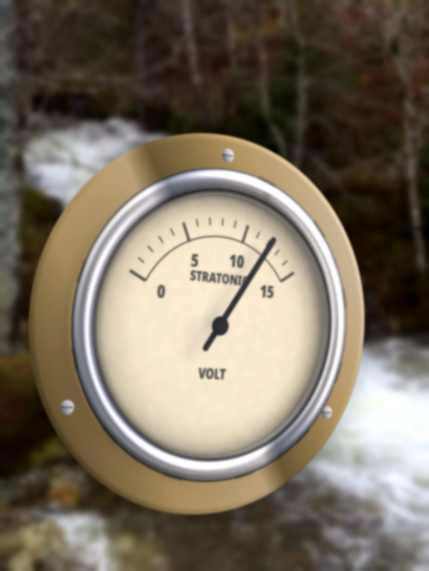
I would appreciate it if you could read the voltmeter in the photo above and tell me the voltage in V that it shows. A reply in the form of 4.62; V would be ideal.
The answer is 12; V
